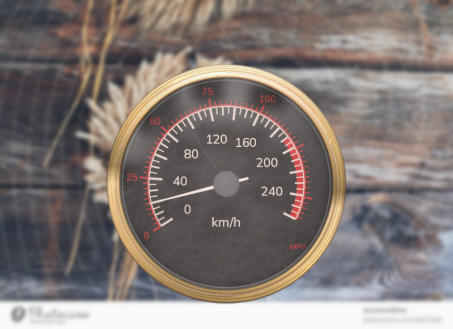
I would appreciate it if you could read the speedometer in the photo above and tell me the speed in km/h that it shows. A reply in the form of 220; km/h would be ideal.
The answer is 20; km/h
